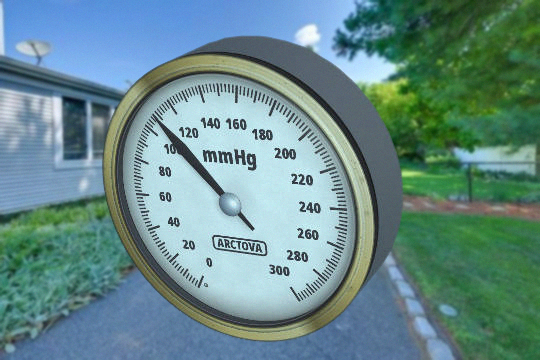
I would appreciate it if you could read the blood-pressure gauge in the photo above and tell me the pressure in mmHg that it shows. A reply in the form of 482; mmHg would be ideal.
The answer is 110; mmHg
